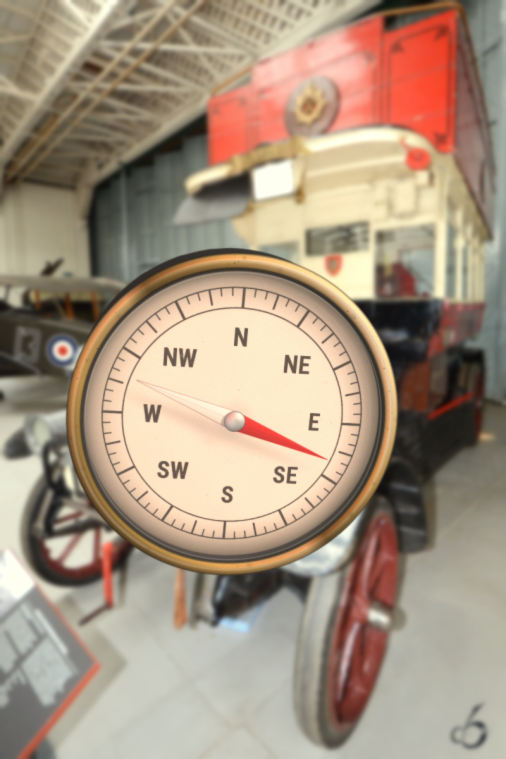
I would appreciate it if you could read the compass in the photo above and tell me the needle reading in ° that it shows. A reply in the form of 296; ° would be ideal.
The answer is 110; °
